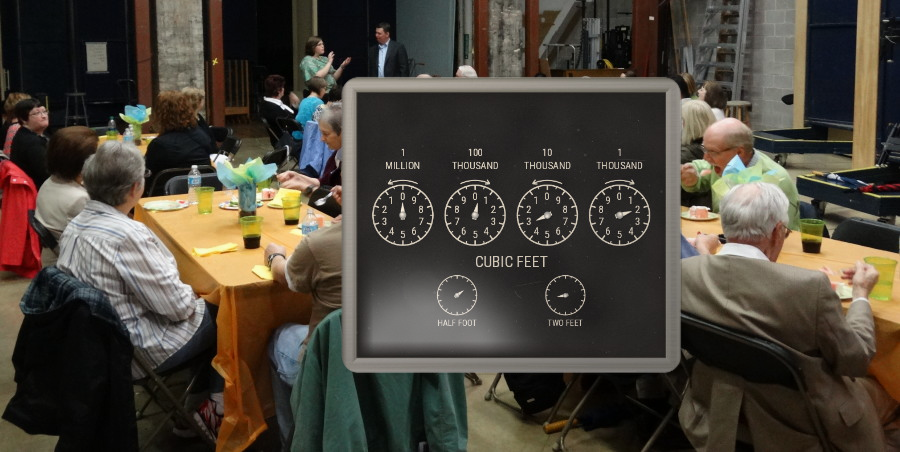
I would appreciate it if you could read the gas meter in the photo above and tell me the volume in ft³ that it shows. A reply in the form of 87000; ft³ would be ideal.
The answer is 3200; ft³
